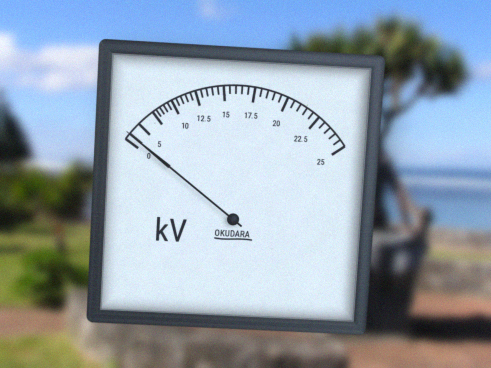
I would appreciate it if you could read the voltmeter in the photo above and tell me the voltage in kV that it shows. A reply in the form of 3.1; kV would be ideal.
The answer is 2.5; kV
